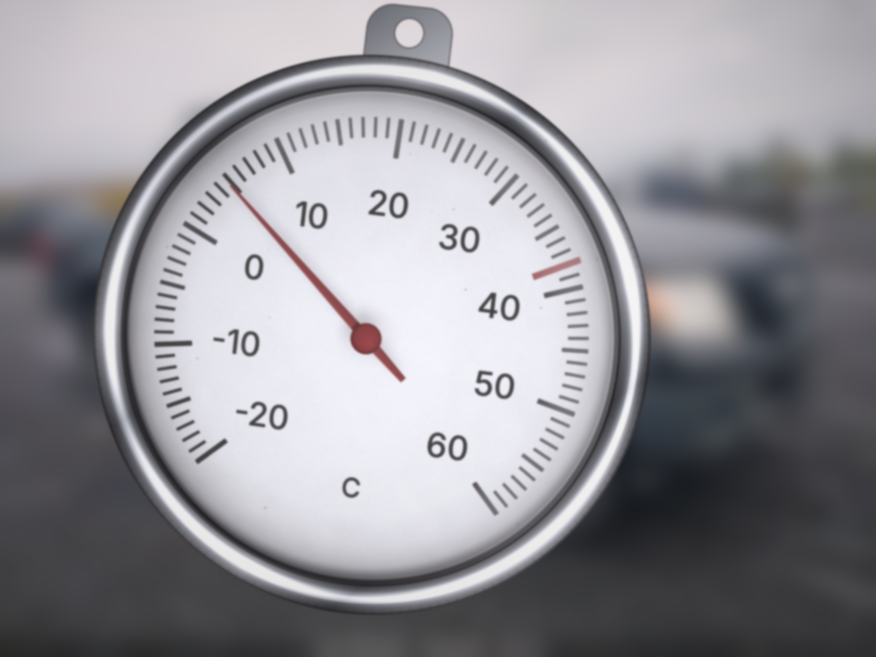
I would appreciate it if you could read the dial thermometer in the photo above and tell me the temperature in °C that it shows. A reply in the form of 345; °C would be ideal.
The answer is 5; °C
